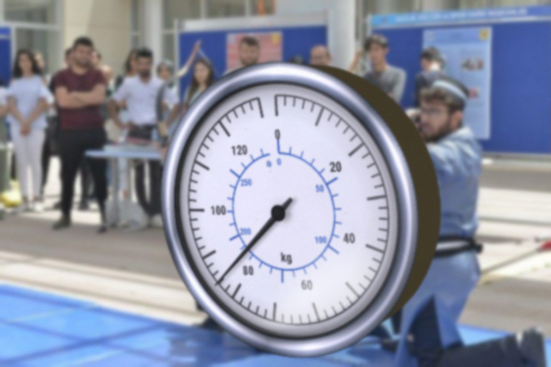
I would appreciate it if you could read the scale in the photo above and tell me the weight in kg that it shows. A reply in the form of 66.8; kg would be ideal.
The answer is 84; kg
